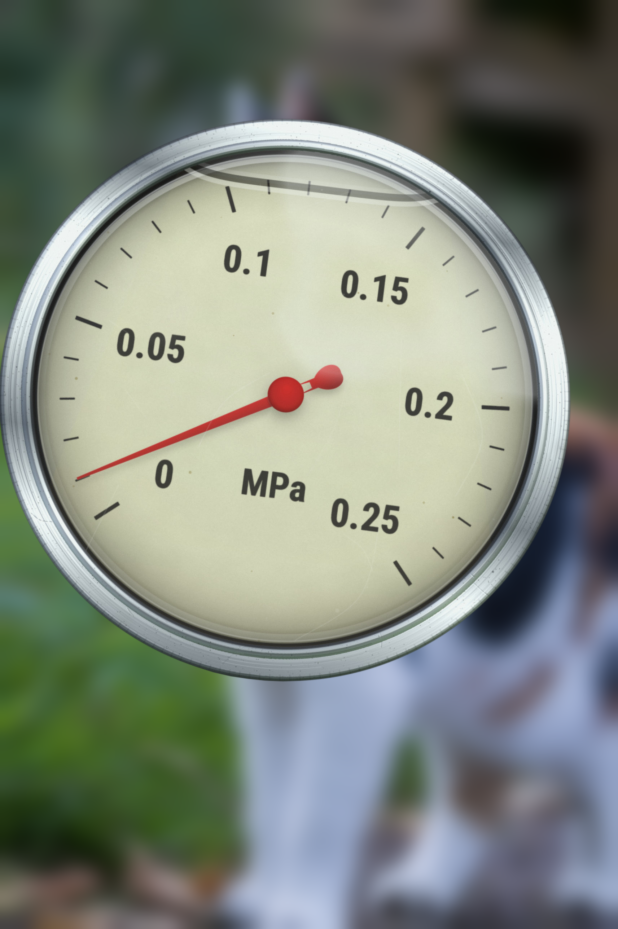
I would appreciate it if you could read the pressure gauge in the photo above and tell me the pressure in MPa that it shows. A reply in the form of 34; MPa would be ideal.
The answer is 0.01; MPa
